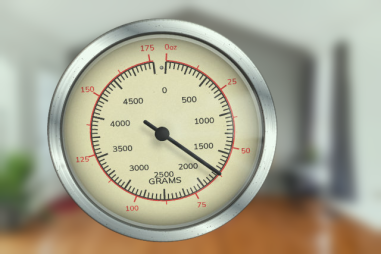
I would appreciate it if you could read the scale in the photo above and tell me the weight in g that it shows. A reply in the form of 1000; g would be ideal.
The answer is 1750; g
